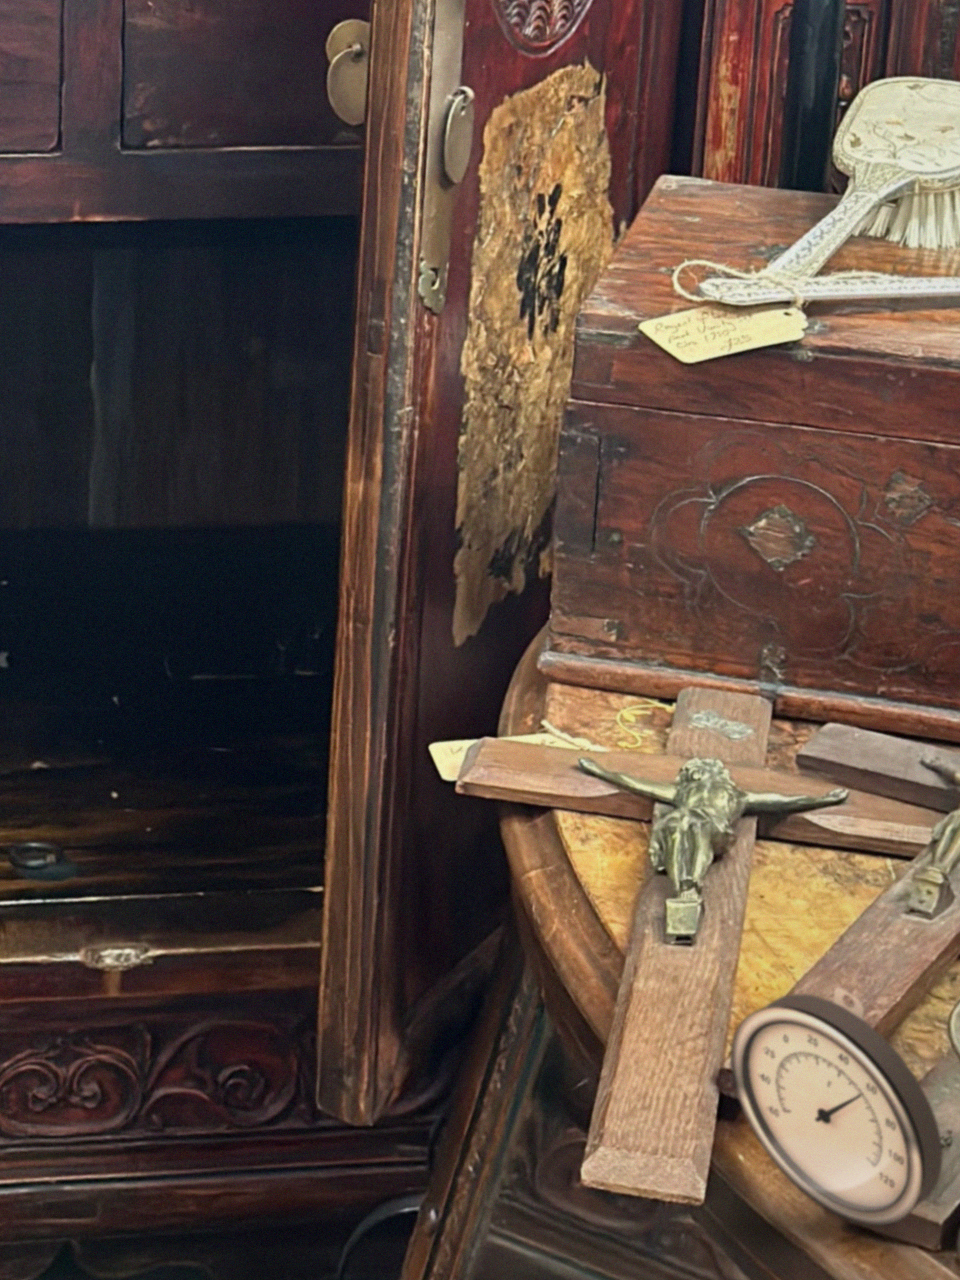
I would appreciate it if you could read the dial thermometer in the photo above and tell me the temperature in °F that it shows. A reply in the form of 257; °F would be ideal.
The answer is 60; °F
